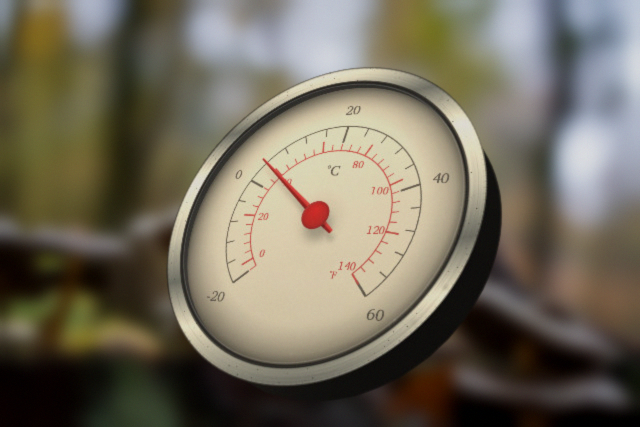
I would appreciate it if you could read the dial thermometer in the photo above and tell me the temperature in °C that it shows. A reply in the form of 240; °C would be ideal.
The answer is 4; °C
